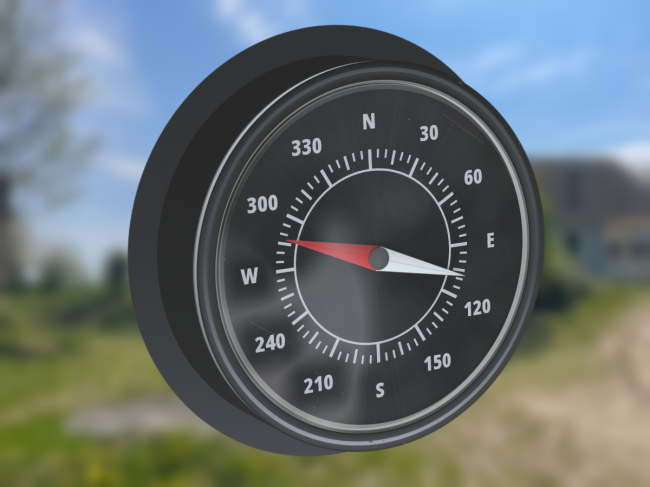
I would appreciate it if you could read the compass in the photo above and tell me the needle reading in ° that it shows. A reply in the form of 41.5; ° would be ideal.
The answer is 287.5; °
